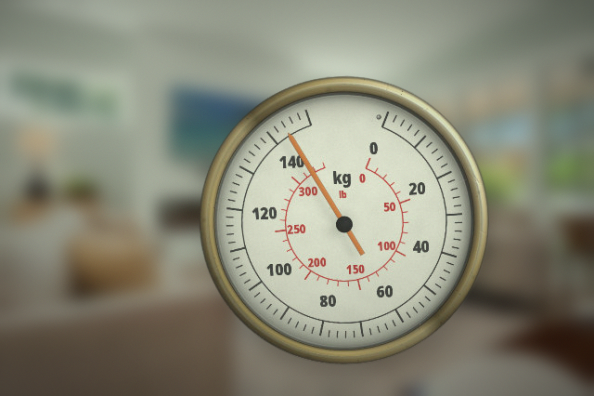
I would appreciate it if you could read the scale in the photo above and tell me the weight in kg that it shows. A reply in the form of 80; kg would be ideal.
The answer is 144; kg
